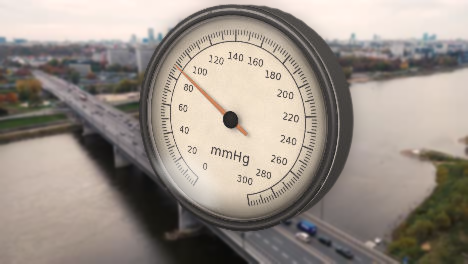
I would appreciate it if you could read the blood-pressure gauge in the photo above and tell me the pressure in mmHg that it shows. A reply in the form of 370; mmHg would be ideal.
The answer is 90; mmHg
